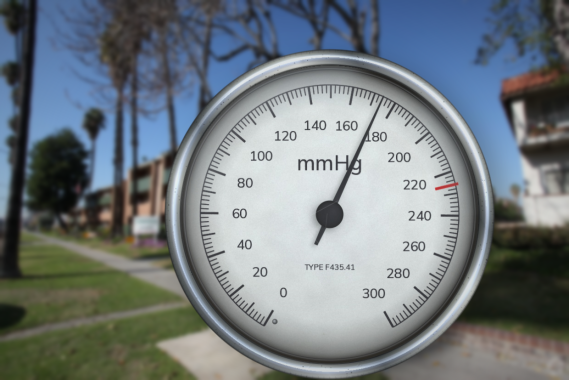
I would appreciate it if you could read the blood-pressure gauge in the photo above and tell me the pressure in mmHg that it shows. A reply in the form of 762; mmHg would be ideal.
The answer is 174; mmHg
